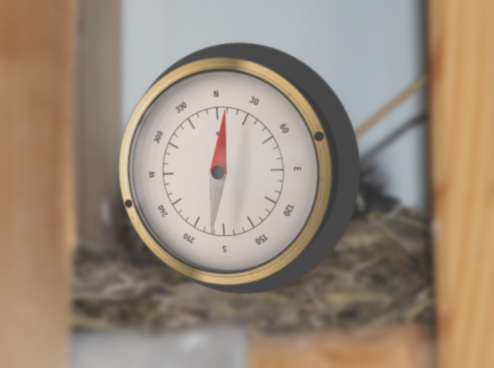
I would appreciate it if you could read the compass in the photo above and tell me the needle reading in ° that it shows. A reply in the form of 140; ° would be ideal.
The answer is 10; °
